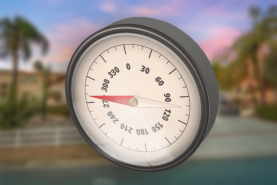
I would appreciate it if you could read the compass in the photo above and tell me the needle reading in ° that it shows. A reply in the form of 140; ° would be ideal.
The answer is 280; °
